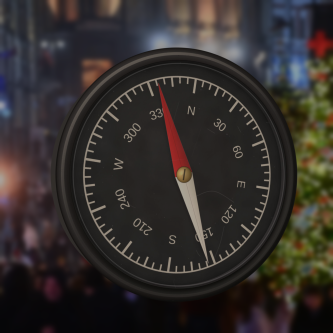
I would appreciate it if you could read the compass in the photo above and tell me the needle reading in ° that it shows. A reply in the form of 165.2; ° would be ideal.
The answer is 335; °
